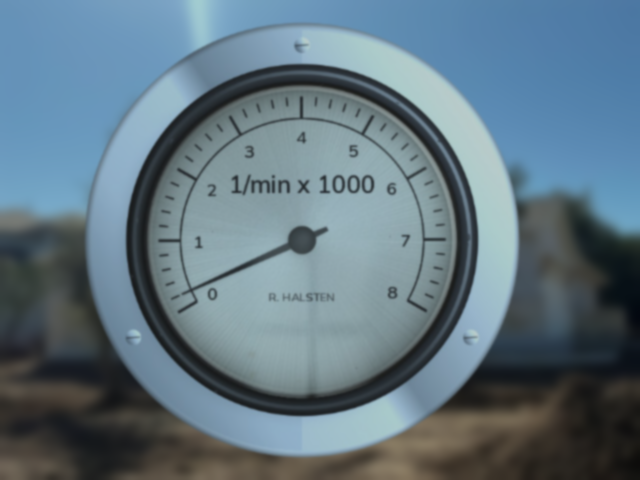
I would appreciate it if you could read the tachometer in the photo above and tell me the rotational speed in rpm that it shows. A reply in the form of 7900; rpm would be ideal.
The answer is 200; rpm
